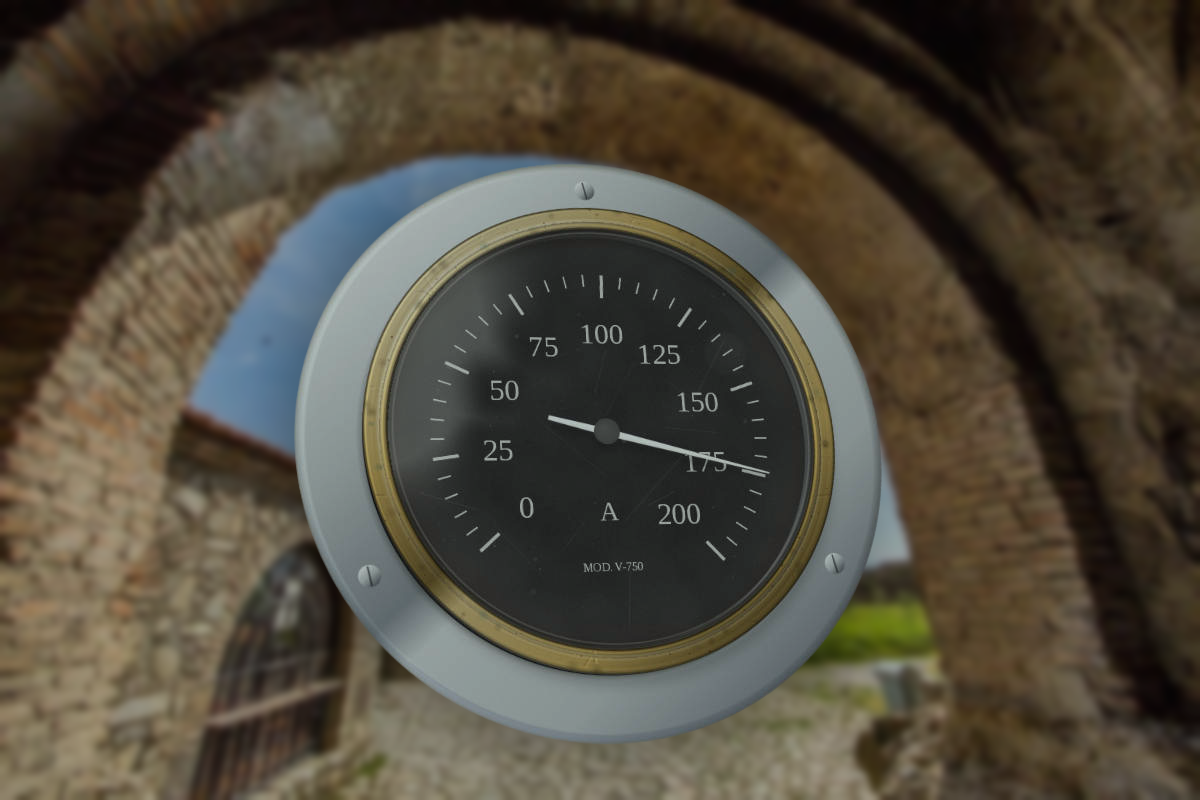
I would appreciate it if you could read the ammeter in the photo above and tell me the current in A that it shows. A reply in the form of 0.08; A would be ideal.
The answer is 175; A
